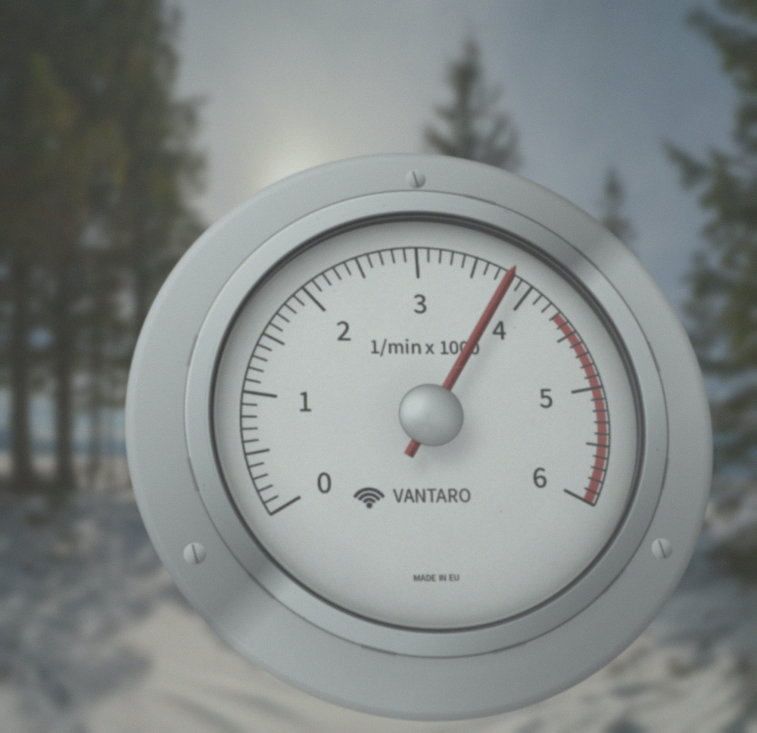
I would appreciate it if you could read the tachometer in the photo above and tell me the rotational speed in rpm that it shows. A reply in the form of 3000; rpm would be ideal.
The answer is 3800; rpm
